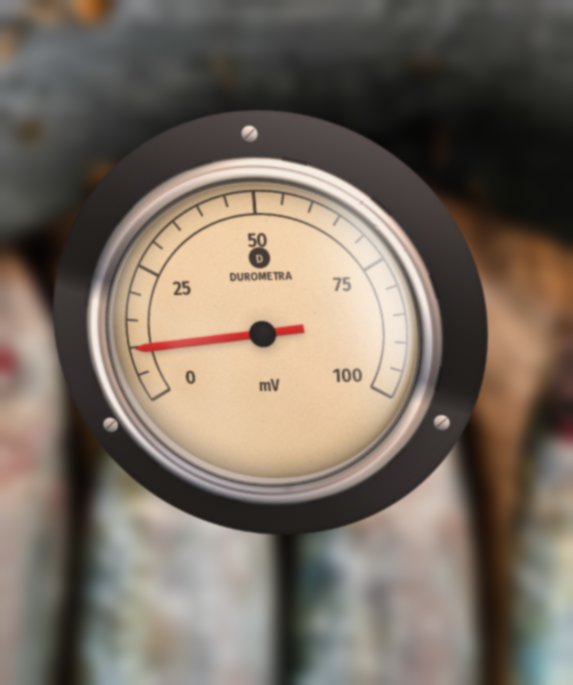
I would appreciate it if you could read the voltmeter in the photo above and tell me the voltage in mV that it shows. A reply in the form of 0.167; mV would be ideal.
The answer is 10; mV
